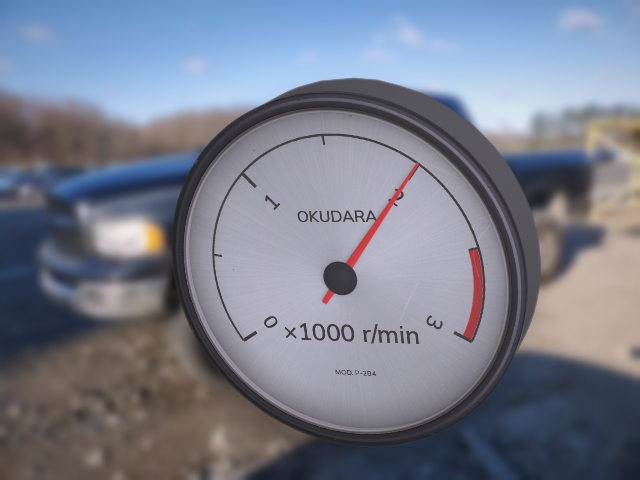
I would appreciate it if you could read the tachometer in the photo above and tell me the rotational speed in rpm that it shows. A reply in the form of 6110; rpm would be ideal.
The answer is 2000; rpm
